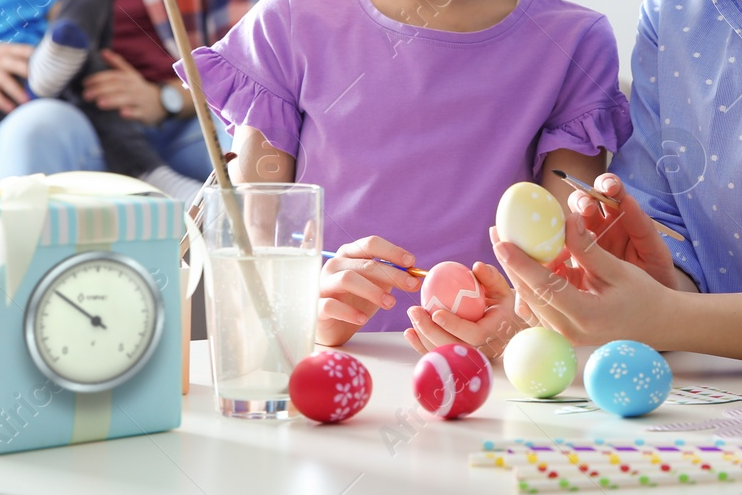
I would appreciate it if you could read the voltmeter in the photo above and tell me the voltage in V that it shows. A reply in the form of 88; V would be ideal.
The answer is 1.5; V
